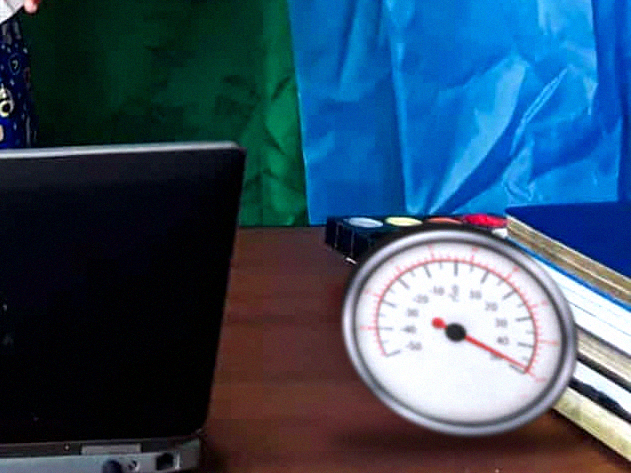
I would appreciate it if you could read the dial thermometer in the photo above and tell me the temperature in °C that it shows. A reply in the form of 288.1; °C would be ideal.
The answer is 47.5; °C
